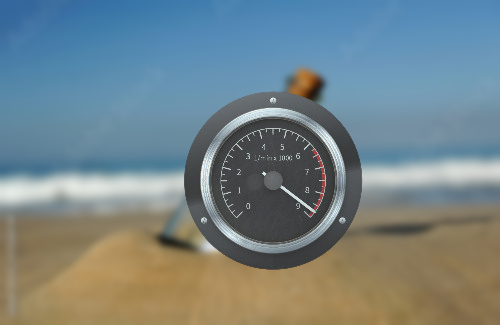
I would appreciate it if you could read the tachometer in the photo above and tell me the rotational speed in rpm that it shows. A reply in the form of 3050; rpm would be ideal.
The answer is 8750; rpm
